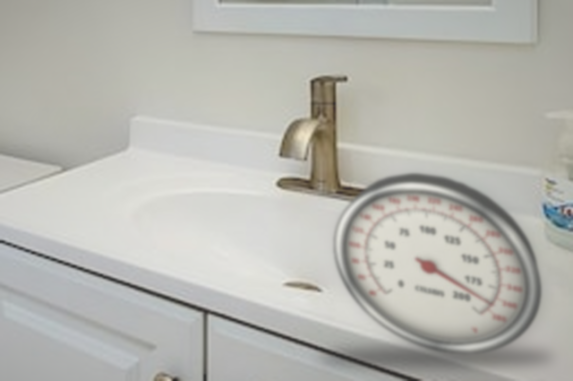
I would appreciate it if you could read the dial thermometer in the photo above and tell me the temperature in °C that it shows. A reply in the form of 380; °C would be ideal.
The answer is 187.5; °C
